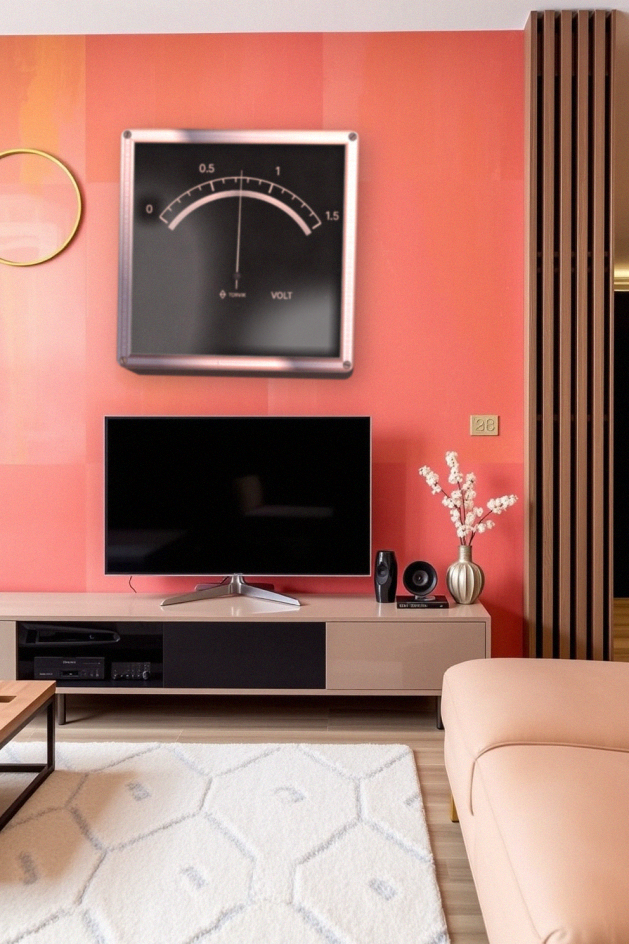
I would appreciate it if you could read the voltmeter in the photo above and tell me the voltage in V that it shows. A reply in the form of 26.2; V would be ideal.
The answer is 0.75; V
